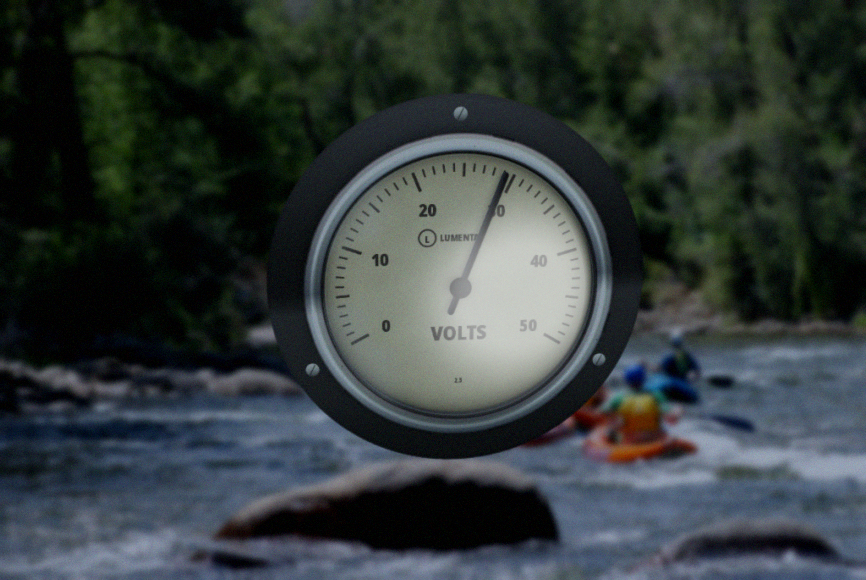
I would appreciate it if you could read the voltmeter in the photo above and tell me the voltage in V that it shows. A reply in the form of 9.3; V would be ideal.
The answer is 29; V
